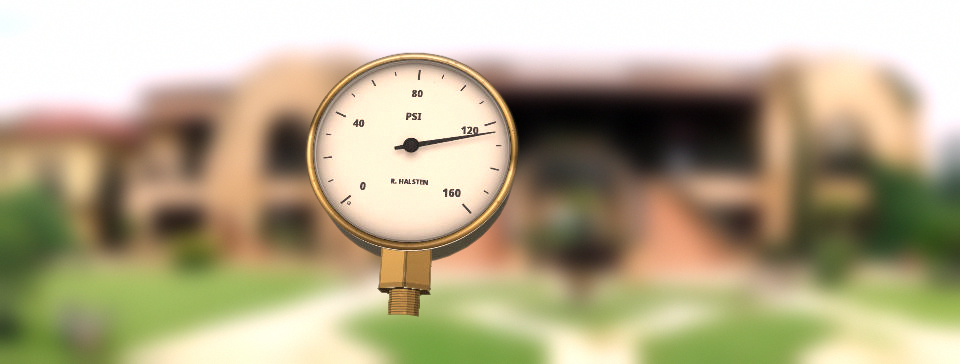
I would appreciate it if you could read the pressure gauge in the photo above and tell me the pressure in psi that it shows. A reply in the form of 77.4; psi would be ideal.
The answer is 125; psi
